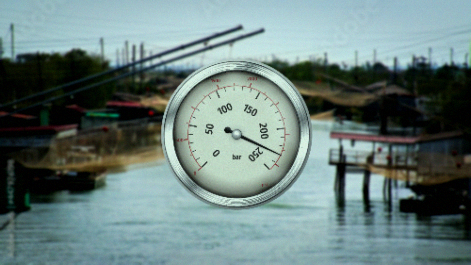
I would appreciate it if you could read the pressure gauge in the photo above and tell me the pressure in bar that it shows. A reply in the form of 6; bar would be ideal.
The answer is 230; bar
